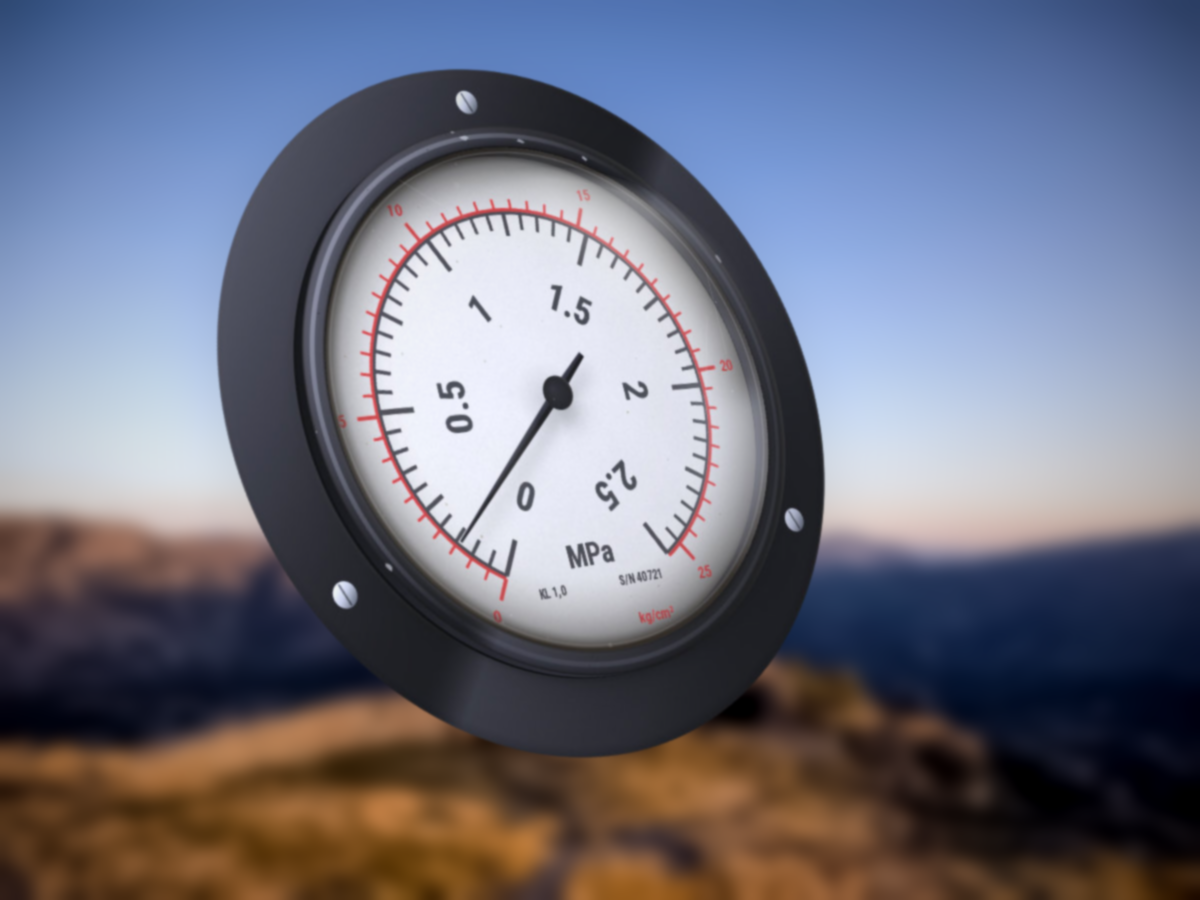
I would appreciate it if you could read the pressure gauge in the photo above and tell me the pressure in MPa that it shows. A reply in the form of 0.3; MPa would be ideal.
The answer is 0.15; MPa
